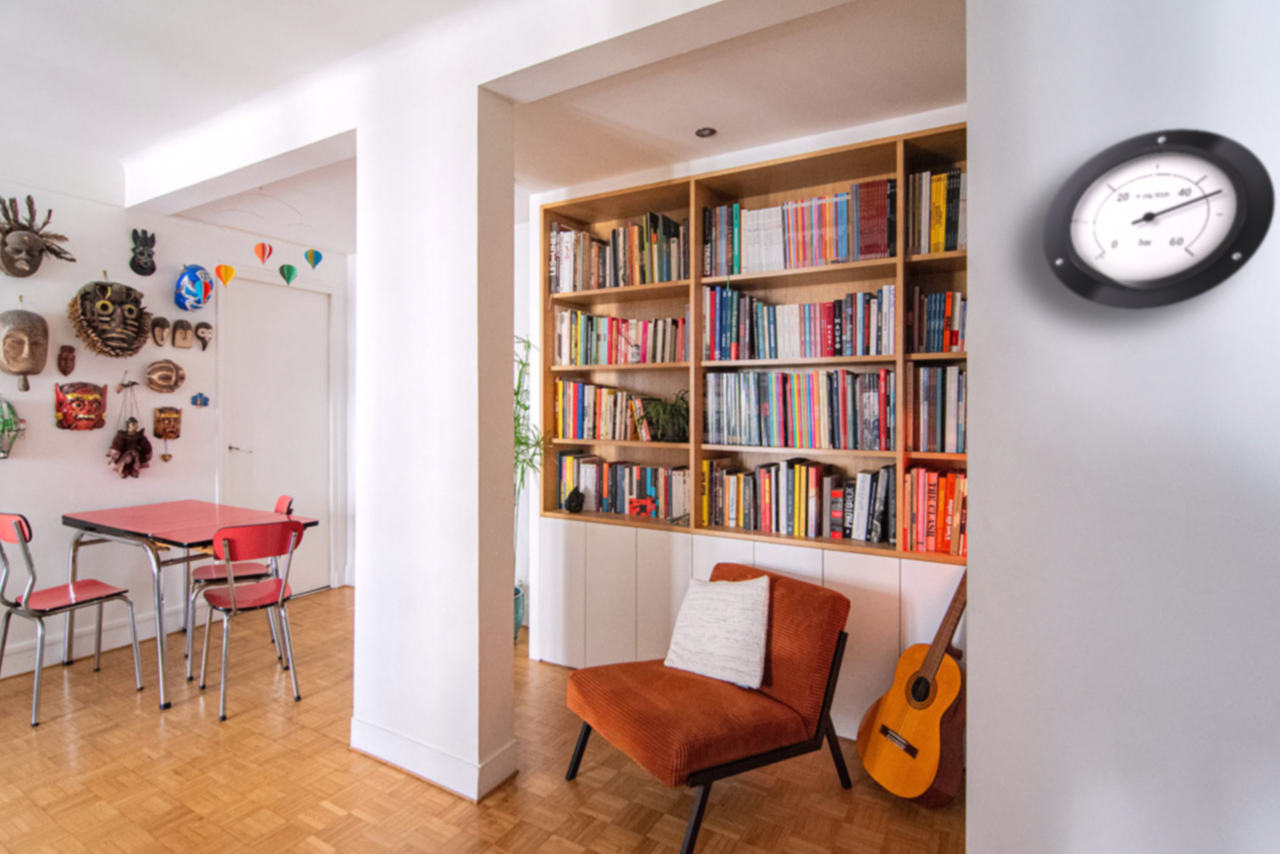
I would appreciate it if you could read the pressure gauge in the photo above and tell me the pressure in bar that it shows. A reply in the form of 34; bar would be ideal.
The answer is 45; bar
